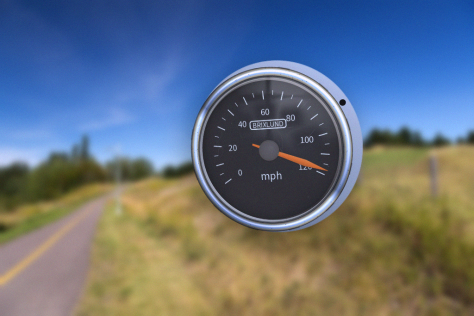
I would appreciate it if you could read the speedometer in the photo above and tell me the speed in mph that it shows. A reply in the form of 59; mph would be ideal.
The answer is 117.5; mph
